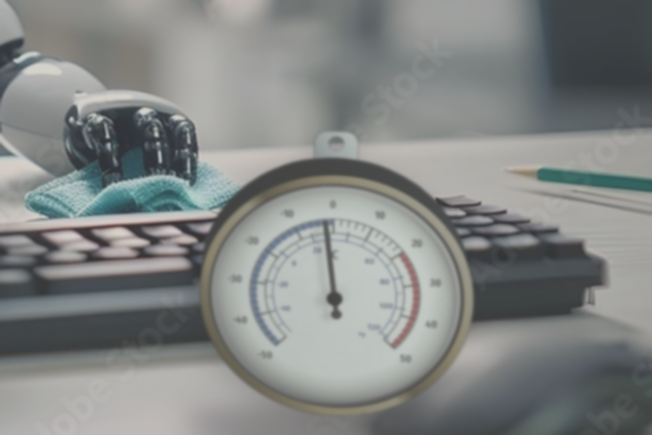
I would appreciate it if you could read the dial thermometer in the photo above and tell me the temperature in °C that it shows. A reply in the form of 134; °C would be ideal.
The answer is -2; °C
